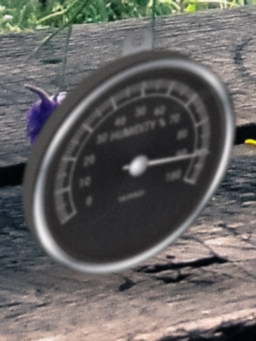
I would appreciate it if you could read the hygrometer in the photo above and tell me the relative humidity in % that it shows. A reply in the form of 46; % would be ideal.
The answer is 90; %
